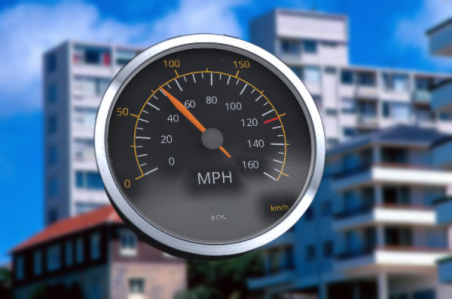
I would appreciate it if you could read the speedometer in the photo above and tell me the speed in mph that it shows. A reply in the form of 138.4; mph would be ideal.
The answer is 50; mph
